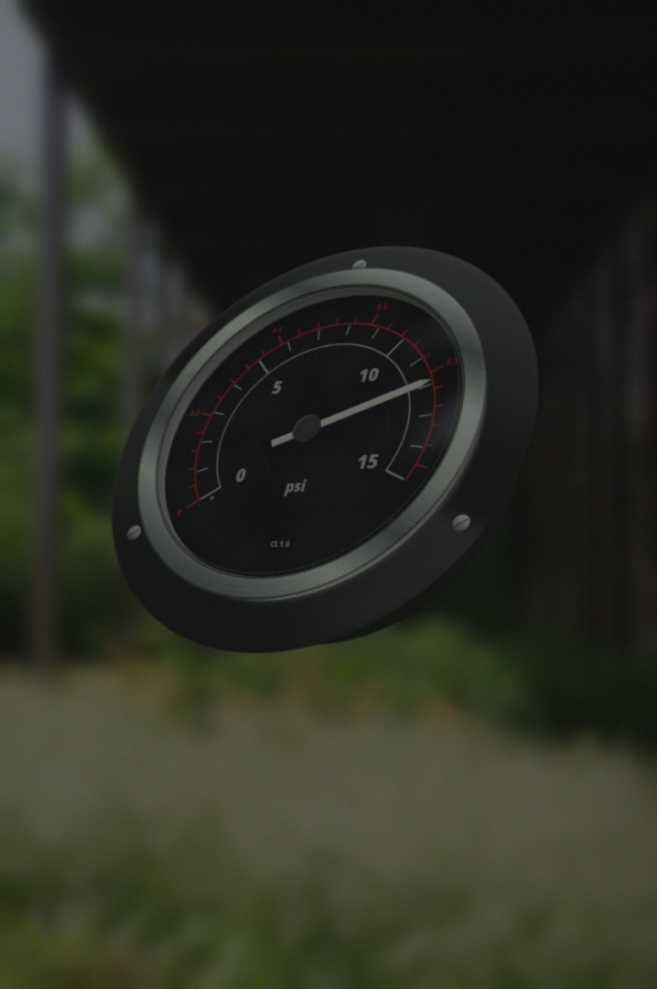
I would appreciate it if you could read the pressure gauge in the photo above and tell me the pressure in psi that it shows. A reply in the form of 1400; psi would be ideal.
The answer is 12; psi
